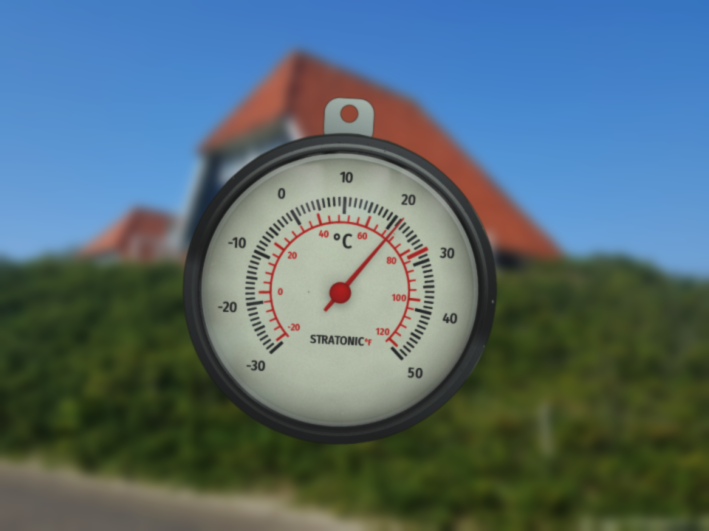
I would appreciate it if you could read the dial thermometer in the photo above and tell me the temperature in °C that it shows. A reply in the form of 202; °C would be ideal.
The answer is 21; °C
